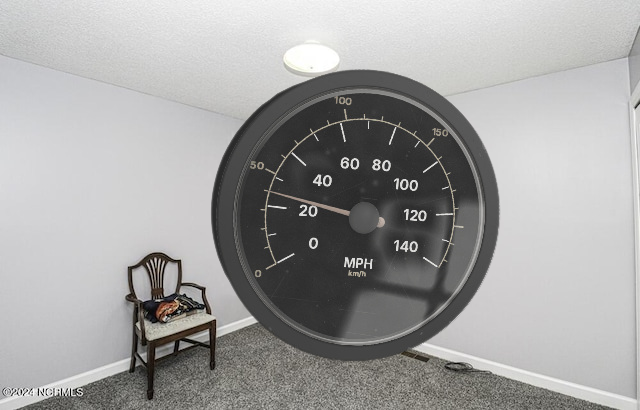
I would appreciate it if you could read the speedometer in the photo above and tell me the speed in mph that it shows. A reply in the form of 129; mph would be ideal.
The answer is 25; mph
